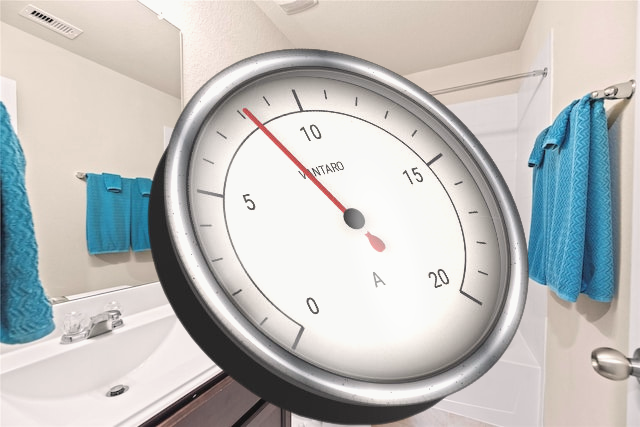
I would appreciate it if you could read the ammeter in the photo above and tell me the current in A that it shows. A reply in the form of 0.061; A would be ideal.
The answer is 8; A
